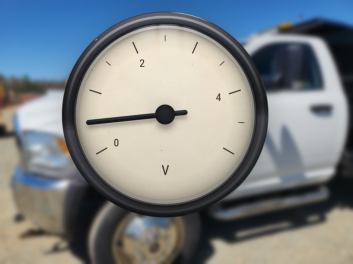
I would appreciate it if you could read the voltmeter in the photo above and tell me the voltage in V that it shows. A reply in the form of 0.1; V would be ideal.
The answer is 0.5; V
